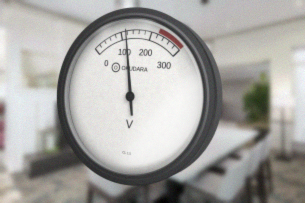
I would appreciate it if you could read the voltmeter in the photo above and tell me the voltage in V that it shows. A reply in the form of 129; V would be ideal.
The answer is 120; V
